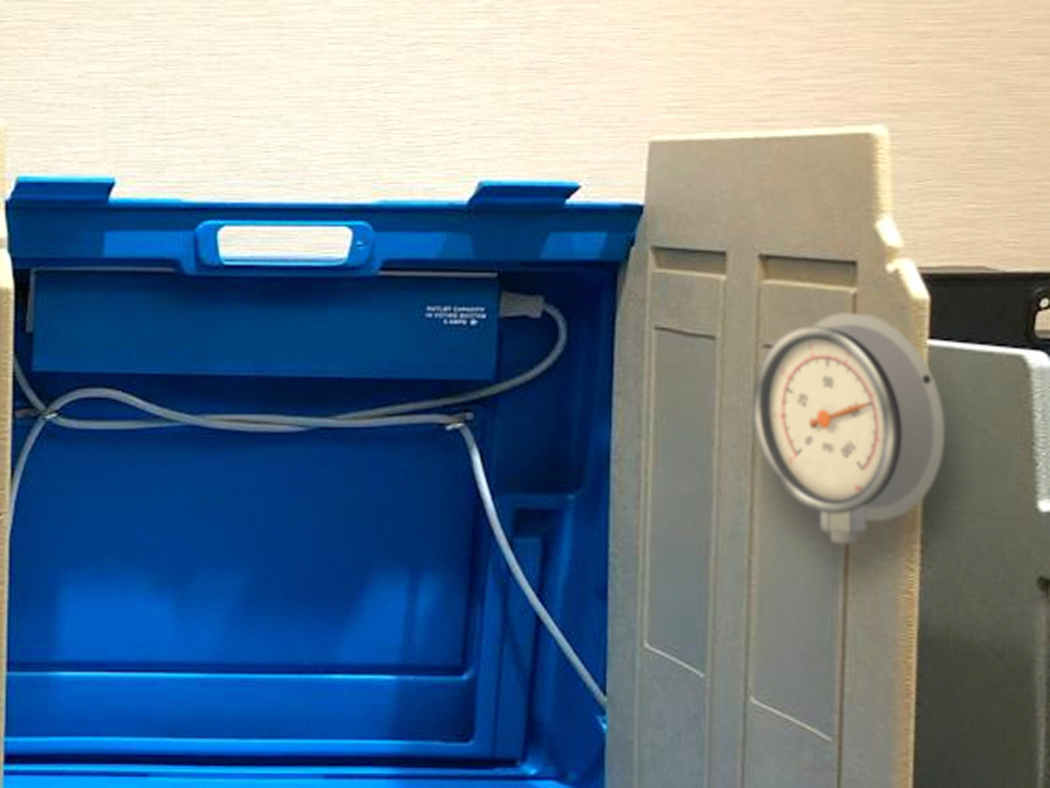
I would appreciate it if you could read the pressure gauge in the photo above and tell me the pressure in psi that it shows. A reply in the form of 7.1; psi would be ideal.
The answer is 75; psi
